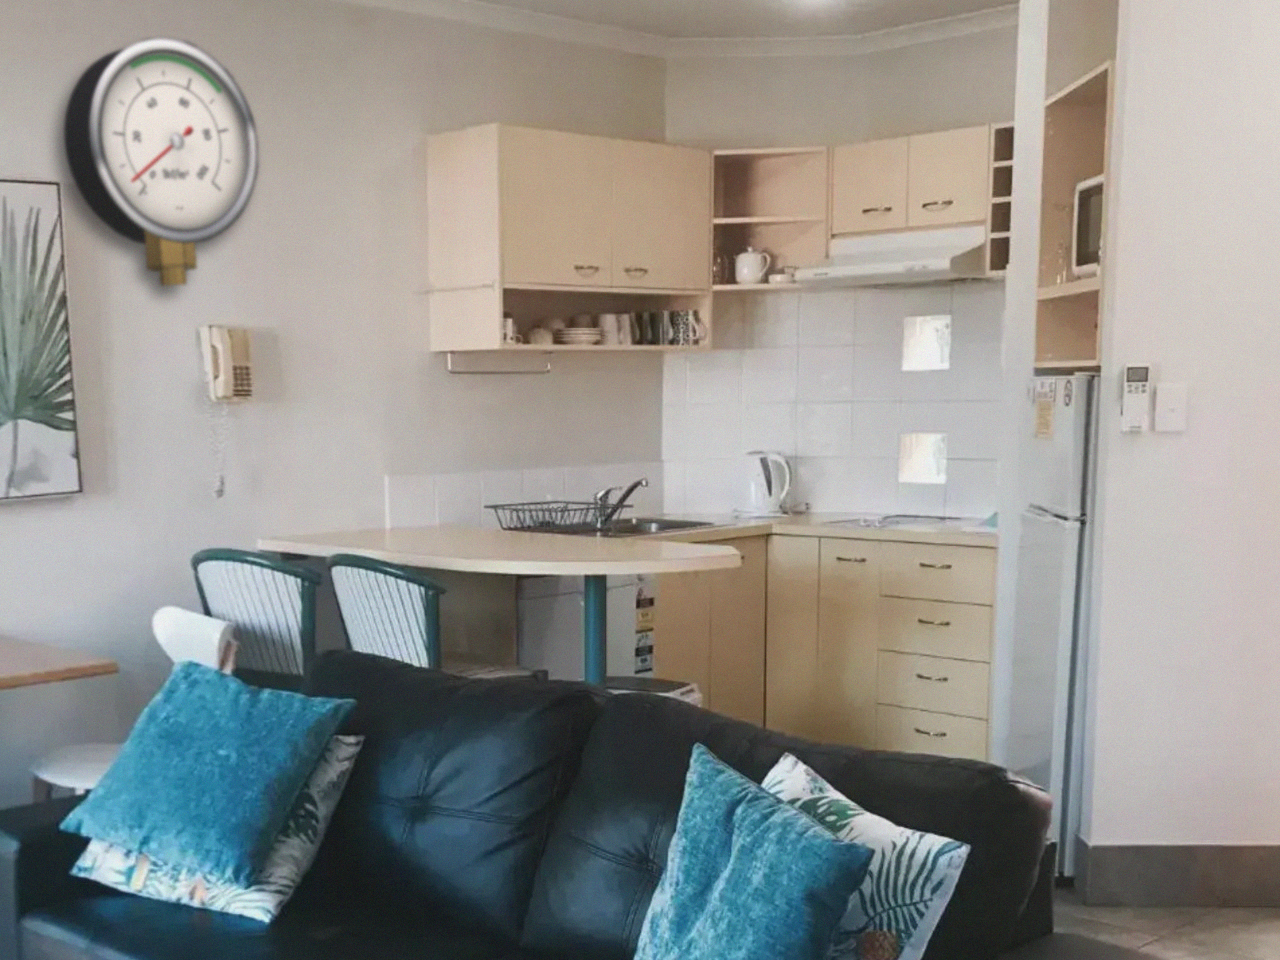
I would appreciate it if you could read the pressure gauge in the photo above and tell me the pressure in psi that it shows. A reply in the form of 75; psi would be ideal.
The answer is 5; psi
